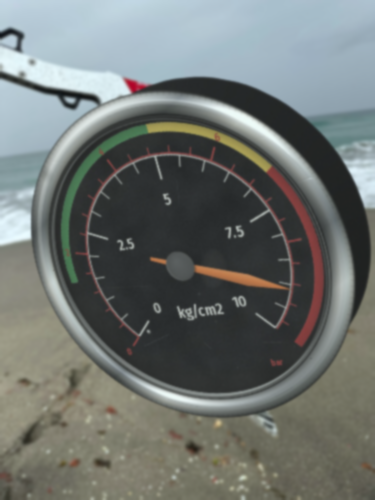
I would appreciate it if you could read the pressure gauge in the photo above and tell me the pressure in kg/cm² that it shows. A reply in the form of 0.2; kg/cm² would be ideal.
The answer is 9; kg/cm²
